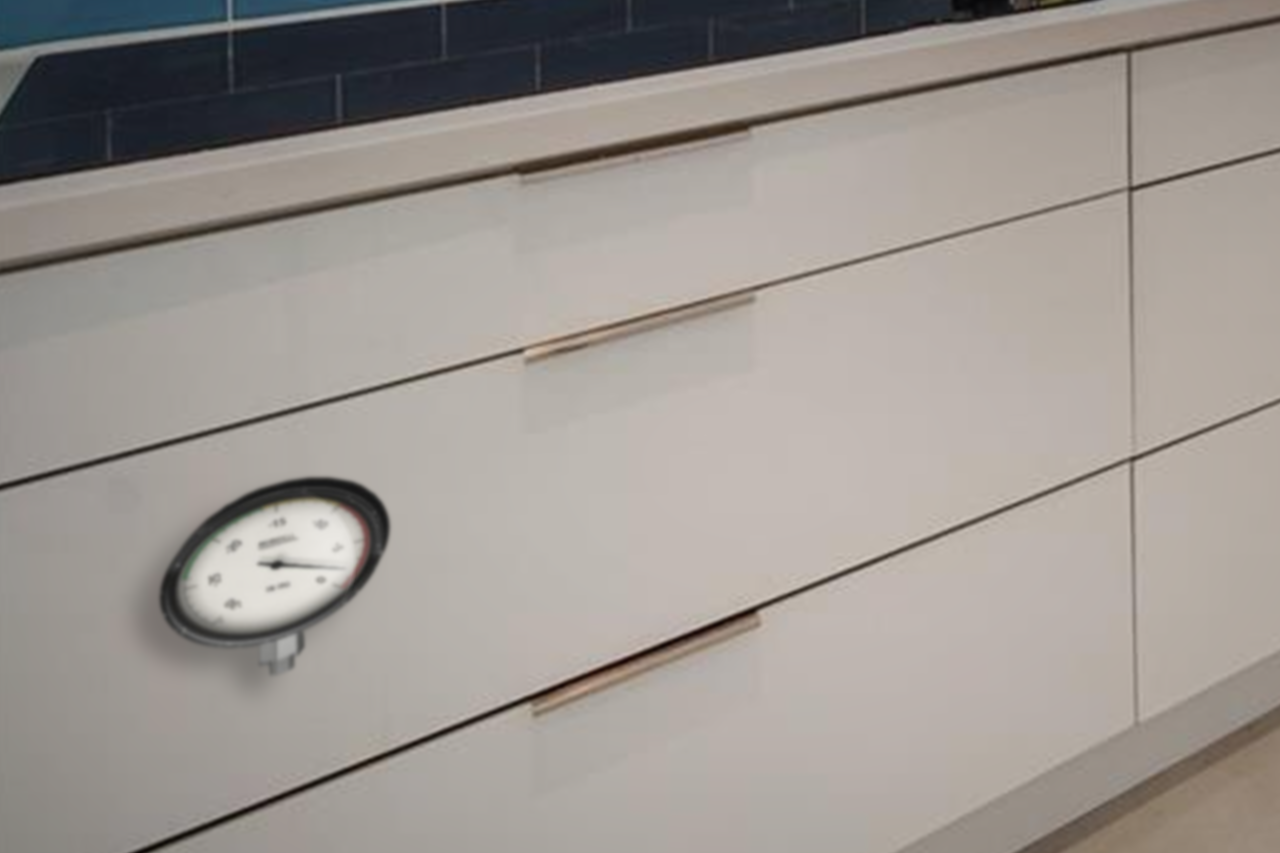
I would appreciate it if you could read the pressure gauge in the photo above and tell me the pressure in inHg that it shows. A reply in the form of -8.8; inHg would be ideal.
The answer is -2; inHg
